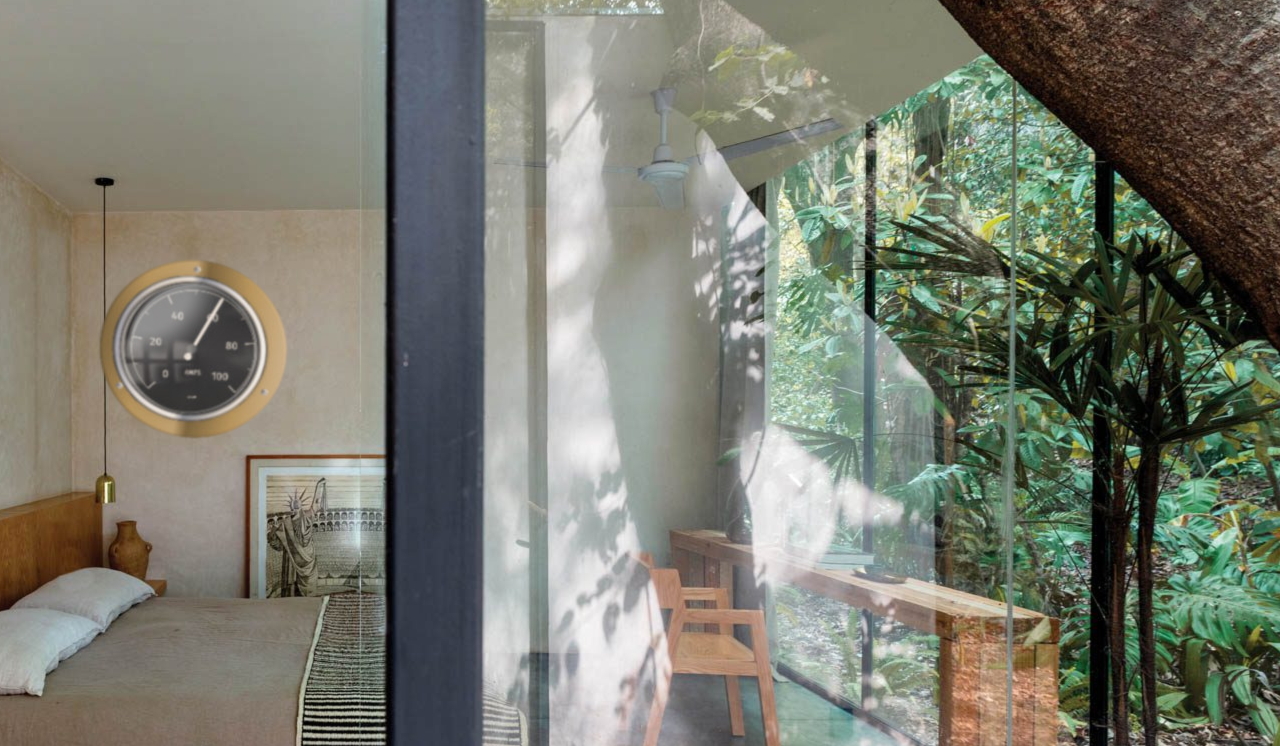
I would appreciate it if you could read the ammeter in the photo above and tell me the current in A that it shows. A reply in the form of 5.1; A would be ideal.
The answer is 60; A
